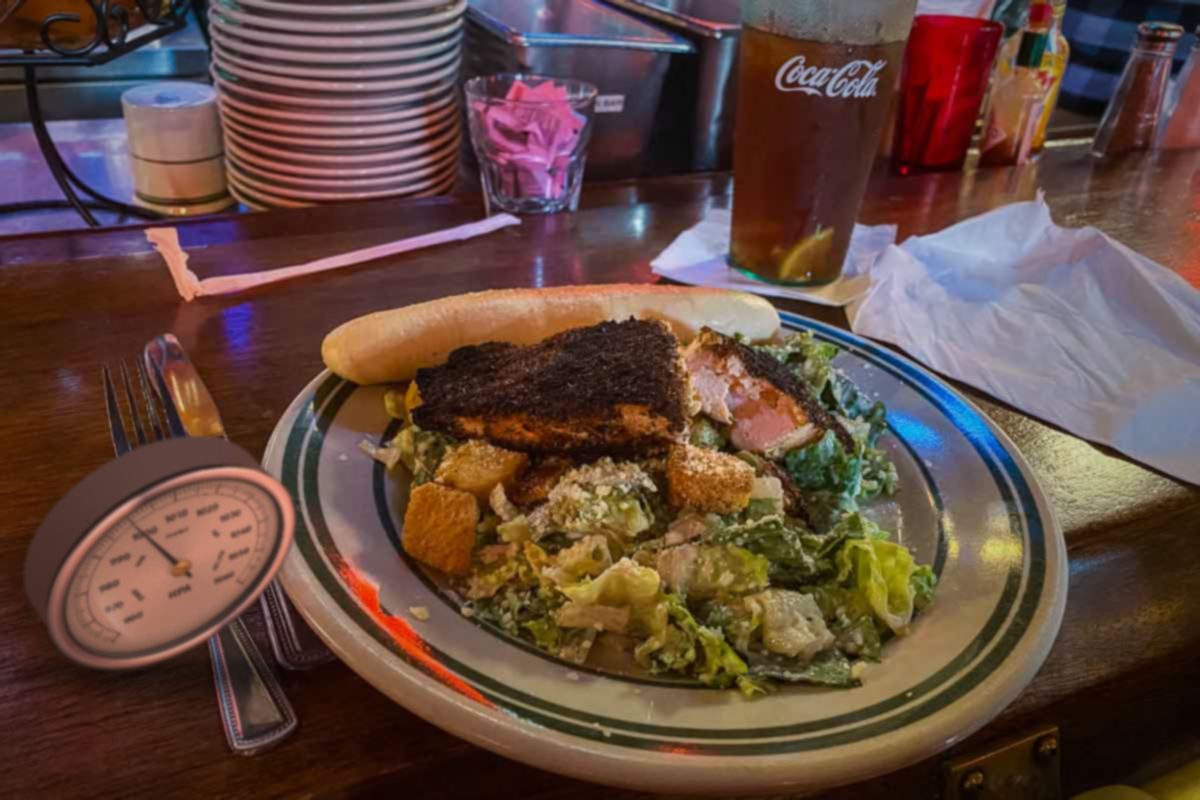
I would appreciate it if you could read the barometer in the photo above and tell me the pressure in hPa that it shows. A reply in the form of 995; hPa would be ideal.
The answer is 1000; hPa
